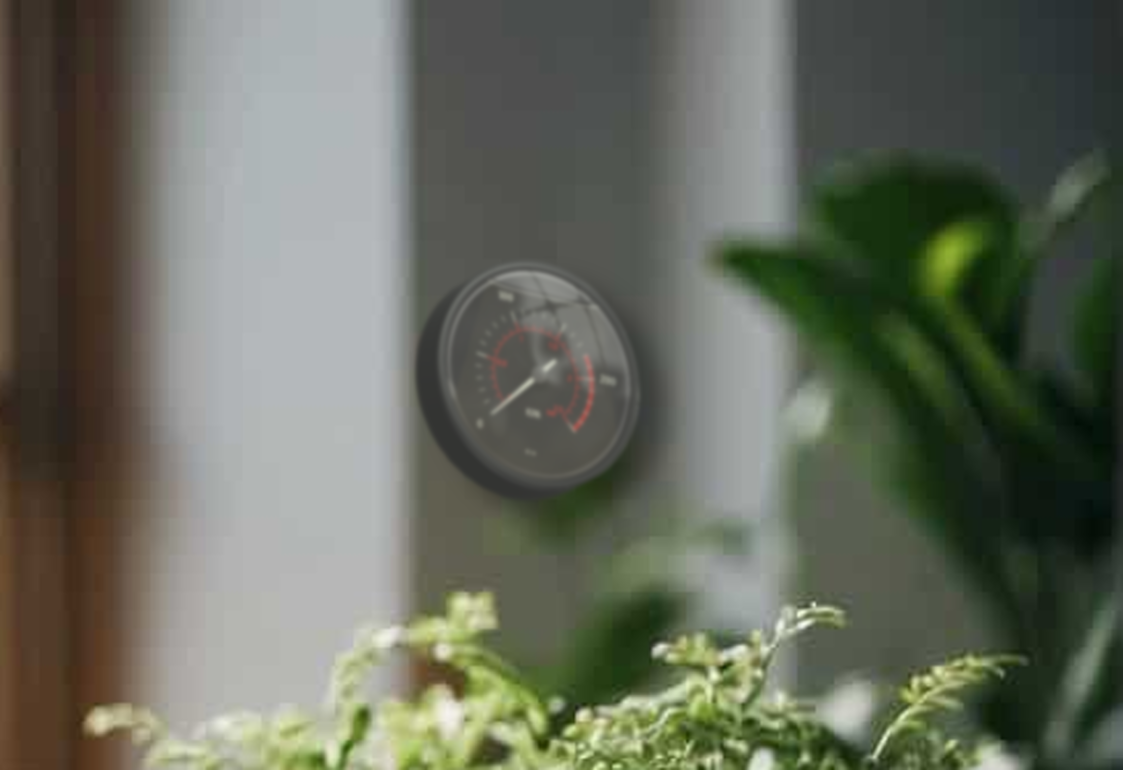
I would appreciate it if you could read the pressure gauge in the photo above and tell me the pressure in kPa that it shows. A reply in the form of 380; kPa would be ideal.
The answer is 0; kPa
